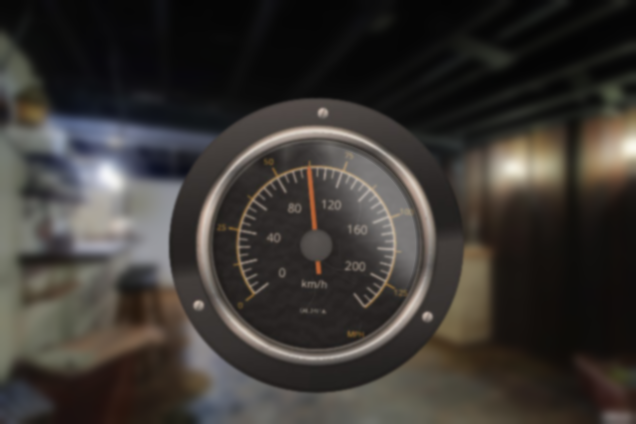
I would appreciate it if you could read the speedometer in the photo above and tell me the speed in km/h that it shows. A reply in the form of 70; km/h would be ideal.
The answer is 100; km/h
